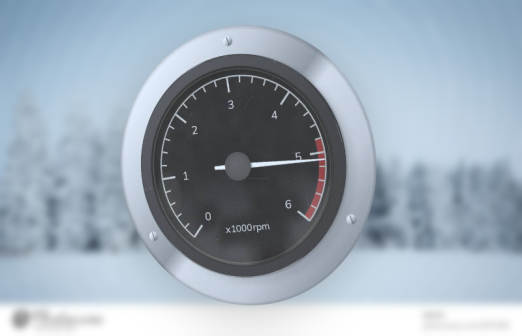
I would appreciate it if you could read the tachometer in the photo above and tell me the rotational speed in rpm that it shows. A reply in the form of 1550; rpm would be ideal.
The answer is 5100; rpm
